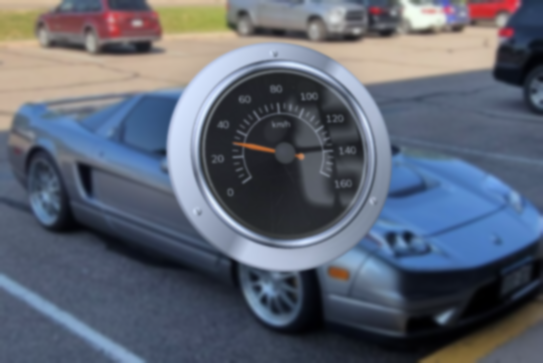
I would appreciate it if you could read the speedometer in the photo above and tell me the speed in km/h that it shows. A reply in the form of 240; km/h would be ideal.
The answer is 30; km/h
